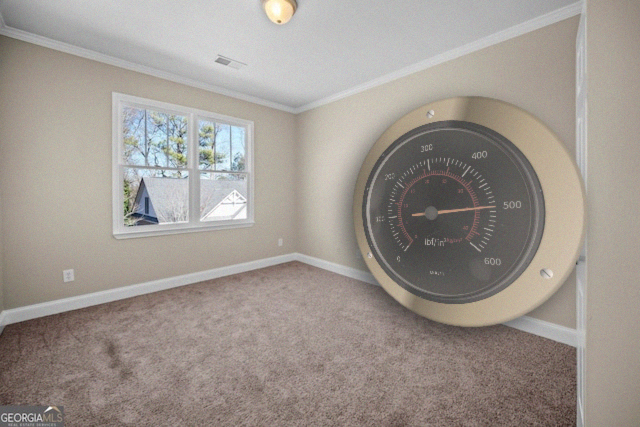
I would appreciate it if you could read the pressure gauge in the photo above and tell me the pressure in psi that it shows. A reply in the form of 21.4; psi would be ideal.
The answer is 500; psi
